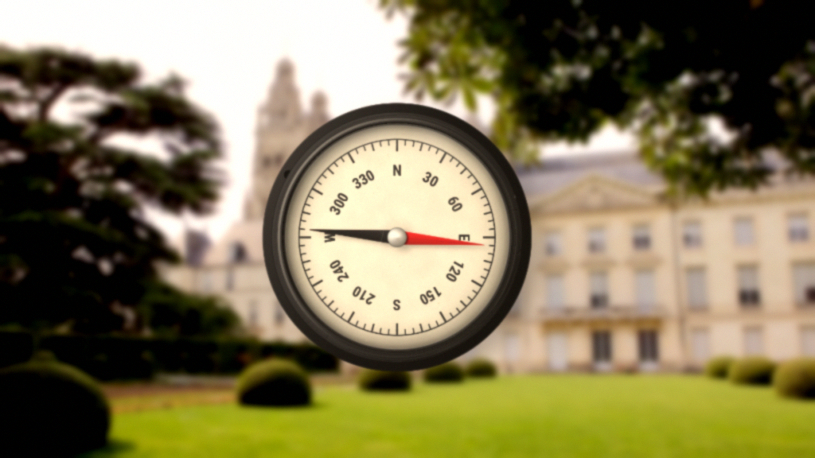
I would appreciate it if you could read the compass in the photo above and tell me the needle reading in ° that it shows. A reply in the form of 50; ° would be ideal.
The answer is 95; °
